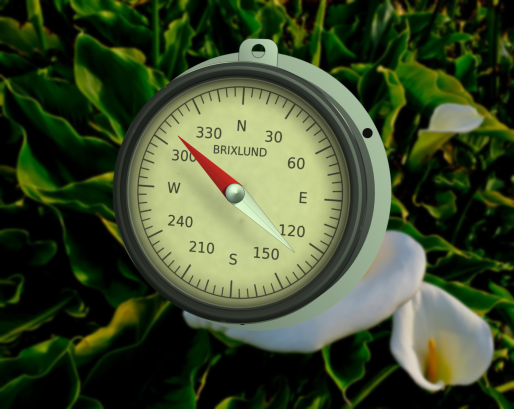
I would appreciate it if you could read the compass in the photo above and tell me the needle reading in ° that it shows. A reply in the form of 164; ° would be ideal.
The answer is 310; °
